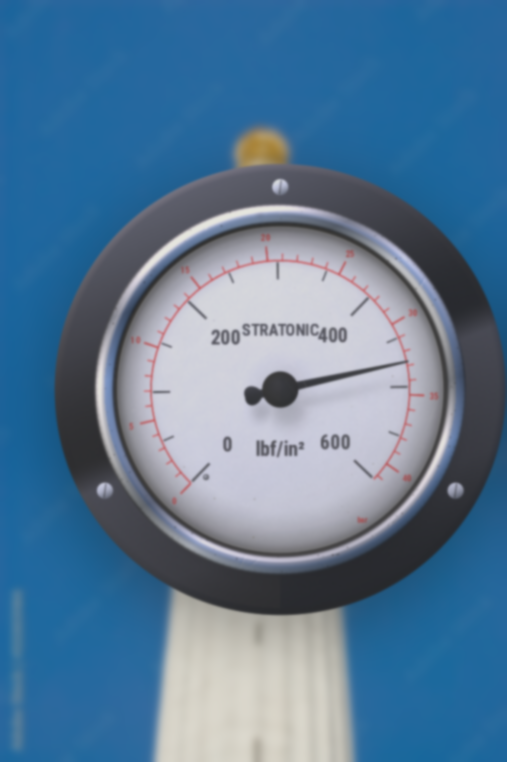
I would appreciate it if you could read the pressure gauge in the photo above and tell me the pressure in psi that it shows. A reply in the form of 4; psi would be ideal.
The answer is 475; psi
